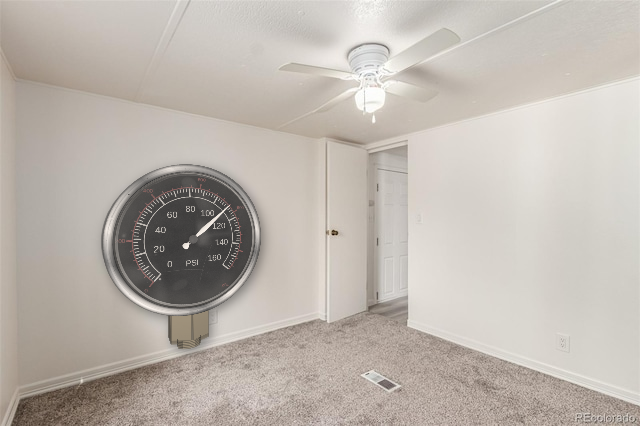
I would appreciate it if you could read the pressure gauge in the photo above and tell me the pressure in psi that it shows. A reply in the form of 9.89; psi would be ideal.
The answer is 110; psi
